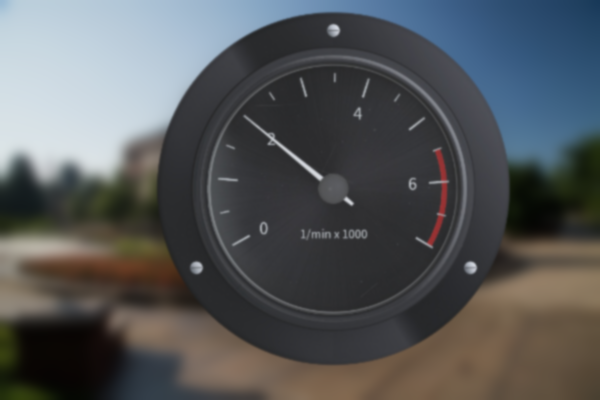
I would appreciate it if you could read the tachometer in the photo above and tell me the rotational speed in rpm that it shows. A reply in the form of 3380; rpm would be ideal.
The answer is 2000; rpm
